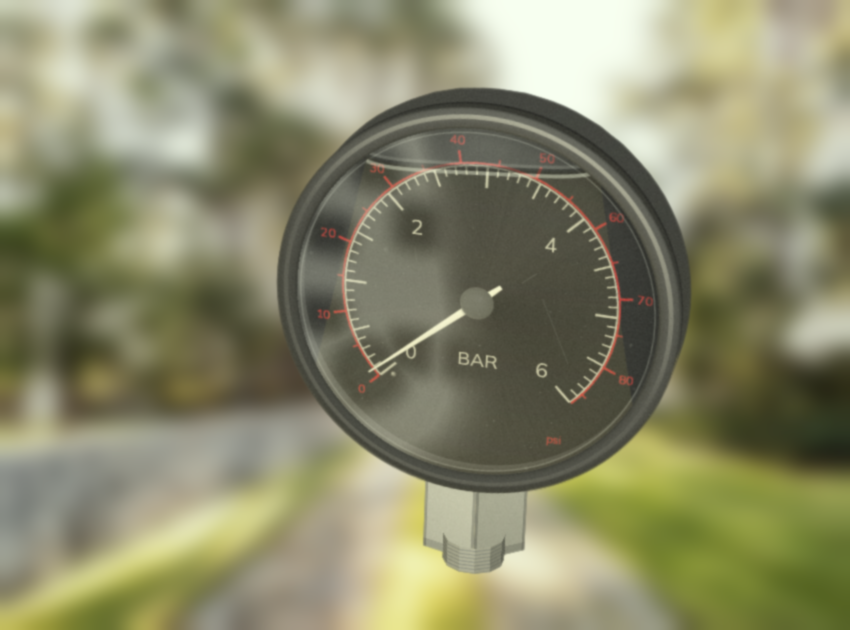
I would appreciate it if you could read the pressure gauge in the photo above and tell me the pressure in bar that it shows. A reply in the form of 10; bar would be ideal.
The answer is 0.1; bar
